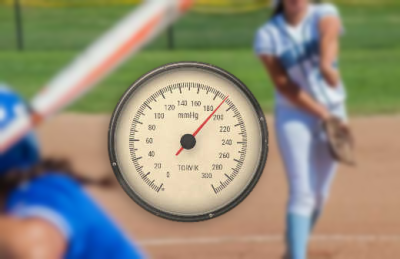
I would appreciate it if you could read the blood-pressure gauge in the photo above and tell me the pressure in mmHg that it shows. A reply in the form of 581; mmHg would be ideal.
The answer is 190; mmHg
